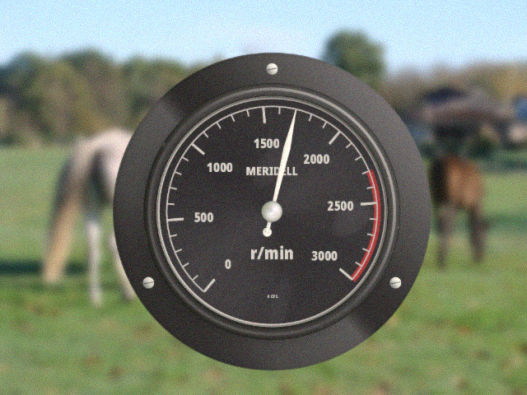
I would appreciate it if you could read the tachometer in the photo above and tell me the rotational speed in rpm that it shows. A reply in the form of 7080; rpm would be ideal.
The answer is 1700; rpm
